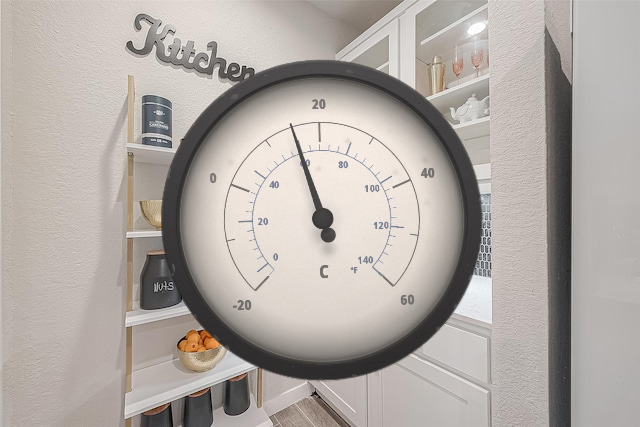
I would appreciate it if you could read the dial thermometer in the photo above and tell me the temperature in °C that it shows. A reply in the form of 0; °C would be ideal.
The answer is 15; °C
